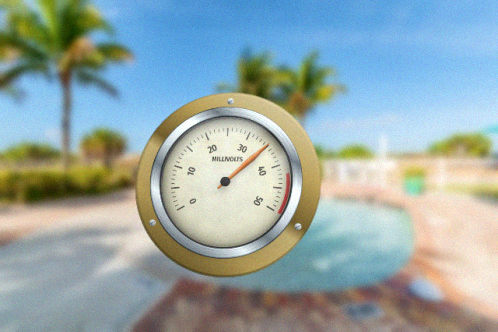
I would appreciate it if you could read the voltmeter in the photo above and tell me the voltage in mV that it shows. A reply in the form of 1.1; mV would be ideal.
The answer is 35; mV
